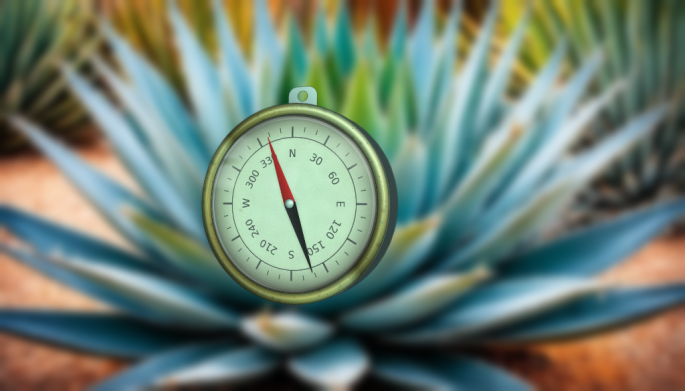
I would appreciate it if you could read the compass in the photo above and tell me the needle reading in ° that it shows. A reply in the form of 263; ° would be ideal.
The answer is 340; °
